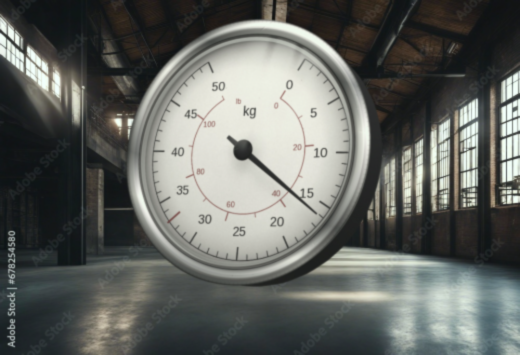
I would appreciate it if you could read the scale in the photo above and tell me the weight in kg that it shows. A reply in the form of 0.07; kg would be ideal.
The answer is 16; kg
